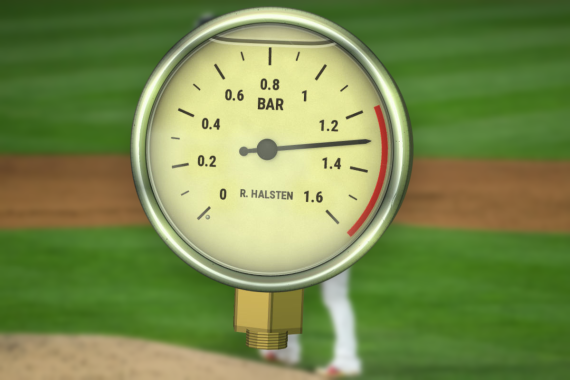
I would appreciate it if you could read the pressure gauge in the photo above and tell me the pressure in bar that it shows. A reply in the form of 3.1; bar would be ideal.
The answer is 1.3; bar
